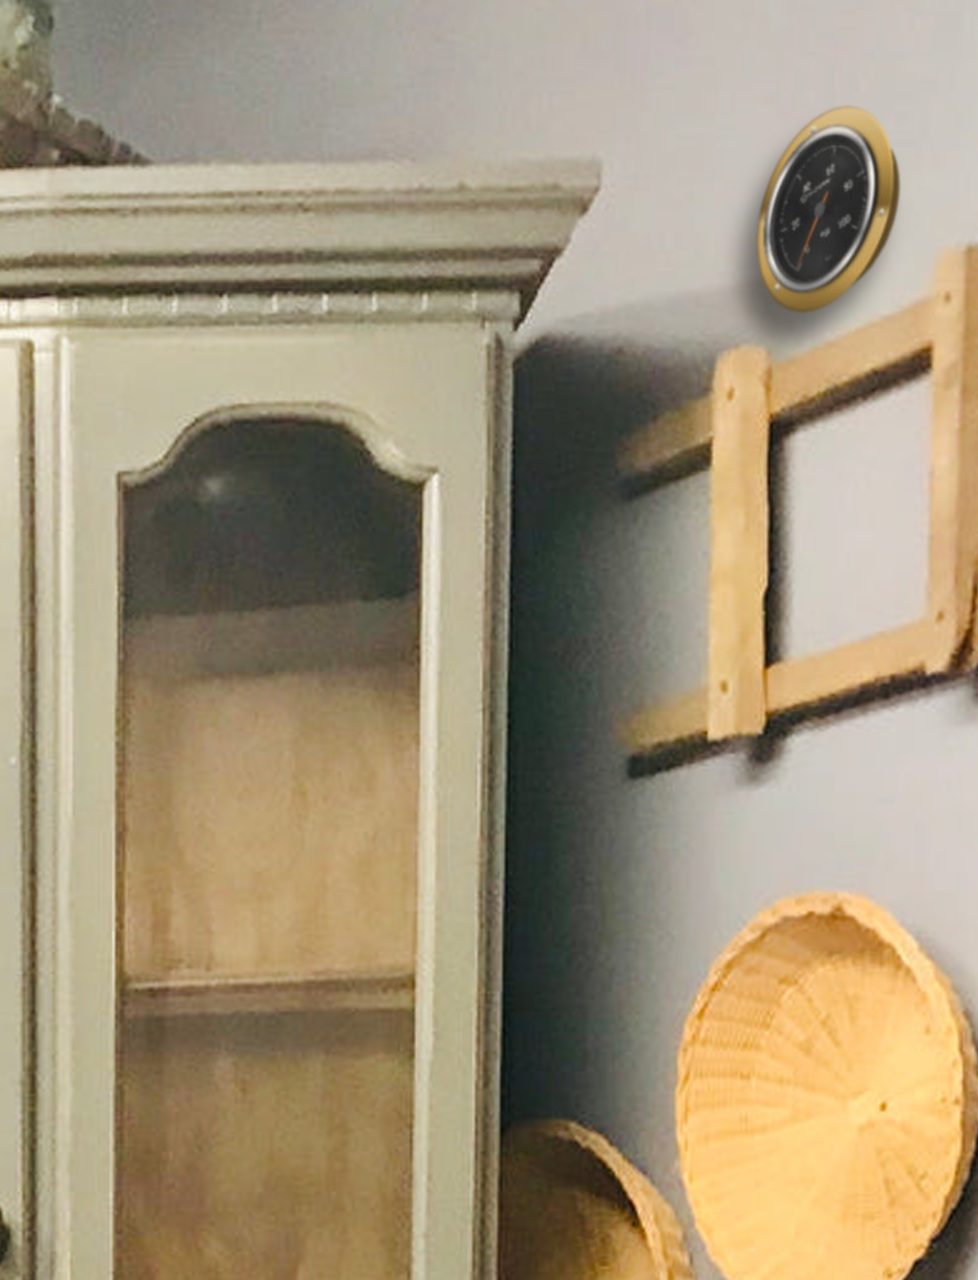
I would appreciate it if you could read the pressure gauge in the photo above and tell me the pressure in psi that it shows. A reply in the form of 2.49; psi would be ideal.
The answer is 0; psi
